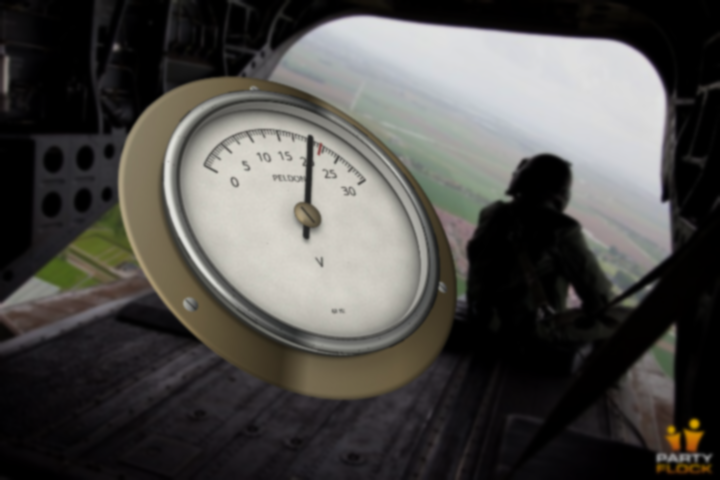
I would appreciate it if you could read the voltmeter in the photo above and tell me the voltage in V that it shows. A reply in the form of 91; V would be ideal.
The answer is 20; V
